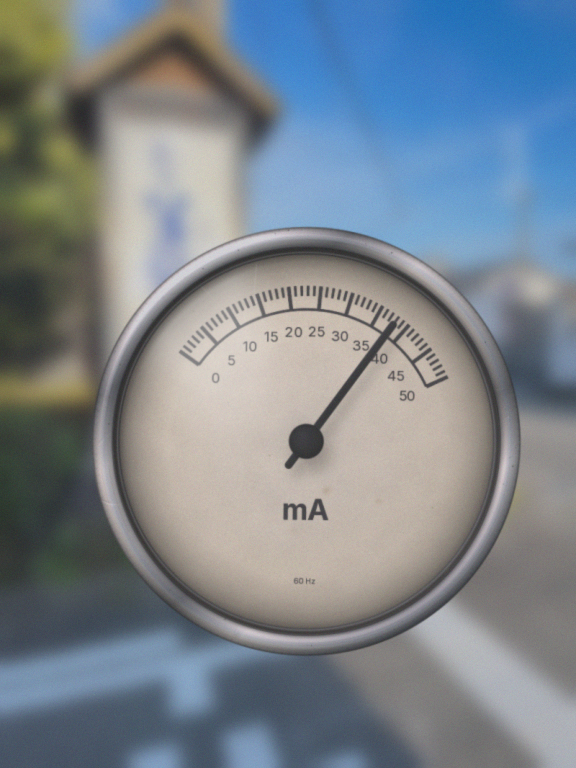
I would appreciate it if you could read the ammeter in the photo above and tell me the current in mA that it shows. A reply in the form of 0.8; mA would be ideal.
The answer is 38; mA
